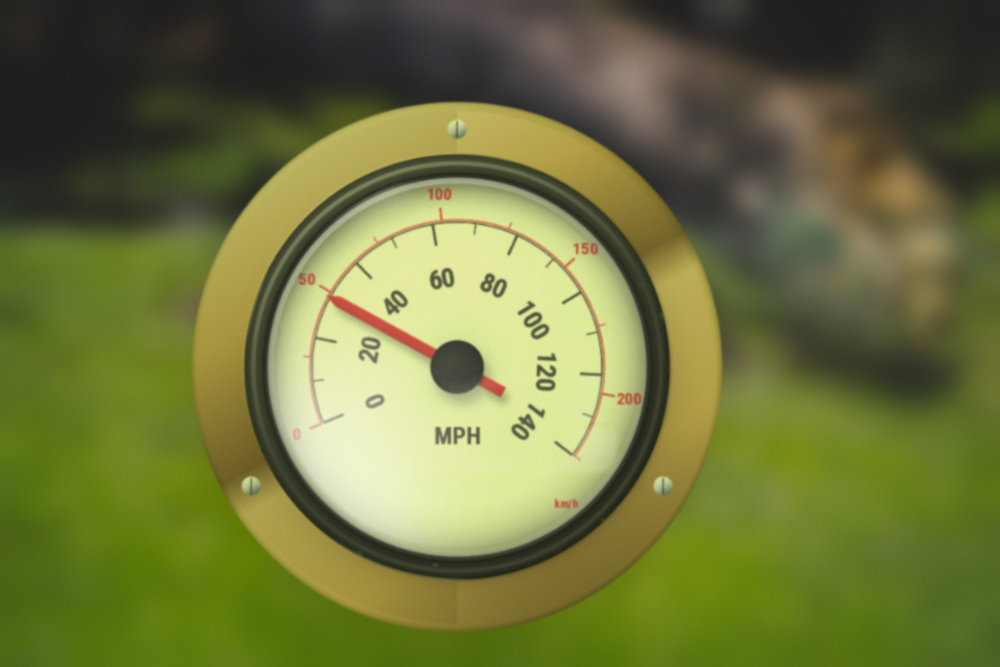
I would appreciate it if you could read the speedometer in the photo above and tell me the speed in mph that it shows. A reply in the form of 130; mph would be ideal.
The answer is 30; mph
